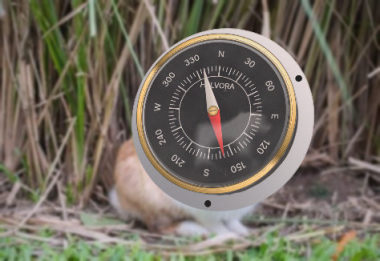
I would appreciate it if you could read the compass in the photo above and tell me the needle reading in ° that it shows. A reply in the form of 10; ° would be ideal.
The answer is 160; °
